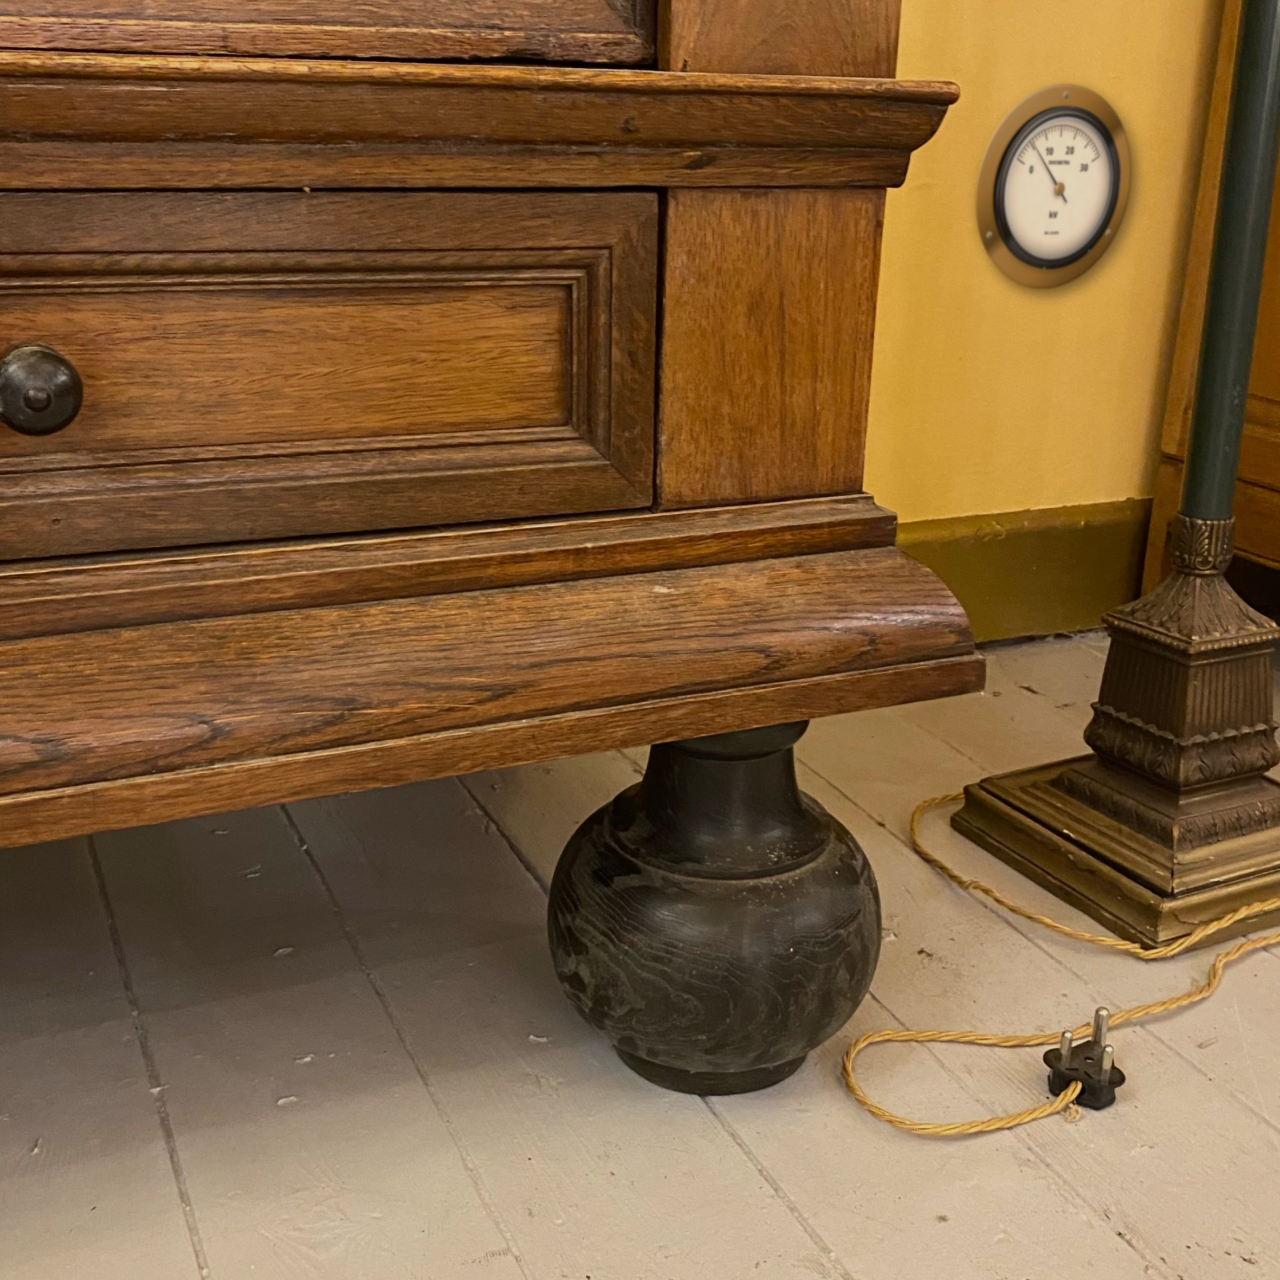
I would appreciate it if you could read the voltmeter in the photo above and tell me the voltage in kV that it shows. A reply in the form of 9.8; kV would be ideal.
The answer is 5; kV
